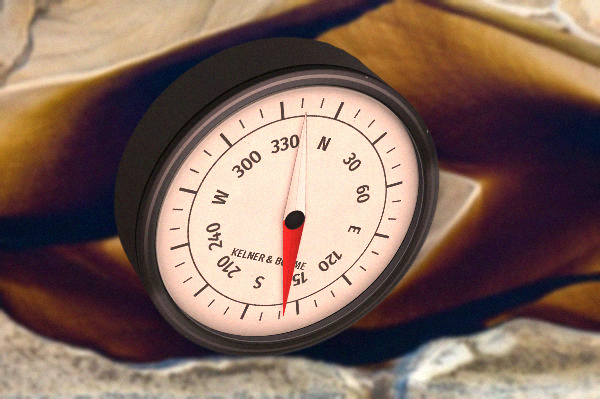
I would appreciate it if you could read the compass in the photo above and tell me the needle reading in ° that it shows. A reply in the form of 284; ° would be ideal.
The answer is 160; °
